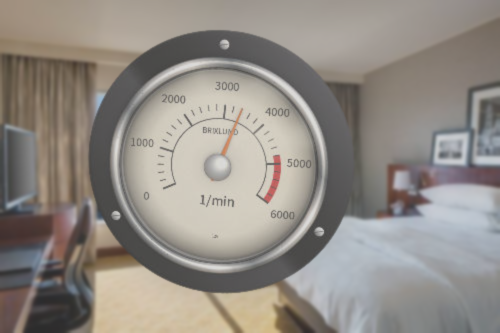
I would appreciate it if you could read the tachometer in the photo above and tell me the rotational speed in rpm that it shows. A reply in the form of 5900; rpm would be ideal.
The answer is 3400; rpm
